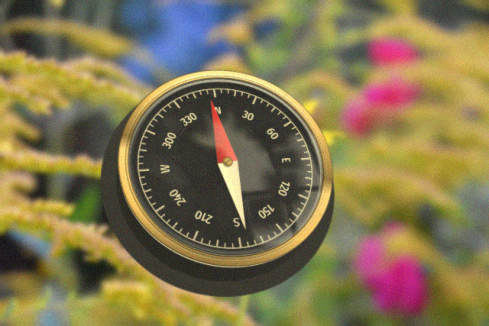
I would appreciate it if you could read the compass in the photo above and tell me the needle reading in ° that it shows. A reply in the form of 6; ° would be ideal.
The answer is 355; °
